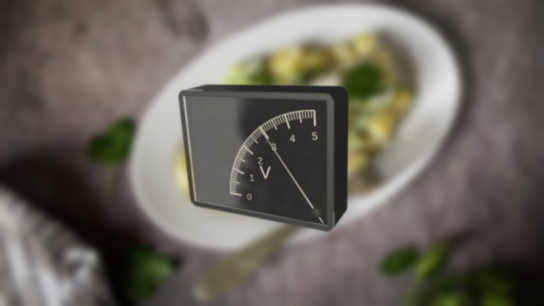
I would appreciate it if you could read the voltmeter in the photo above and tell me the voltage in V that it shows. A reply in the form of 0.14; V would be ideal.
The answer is 3; V
